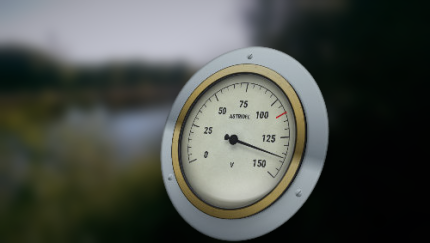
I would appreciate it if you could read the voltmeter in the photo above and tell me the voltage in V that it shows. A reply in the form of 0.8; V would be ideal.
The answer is 137.5; V
